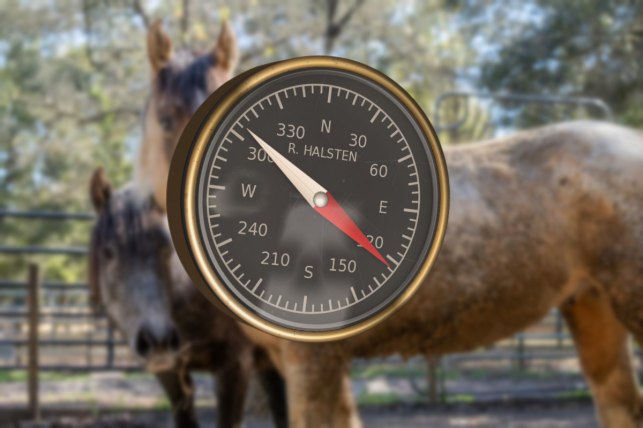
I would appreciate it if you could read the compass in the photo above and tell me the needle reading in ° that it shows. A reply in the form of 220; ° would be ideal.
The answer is 125; °
